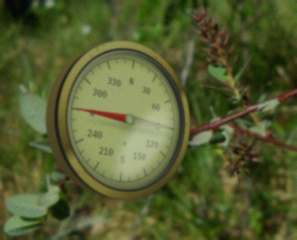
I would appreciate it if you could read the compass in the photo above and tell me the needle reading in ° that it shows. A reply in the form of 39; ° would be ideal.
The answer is 270; °
